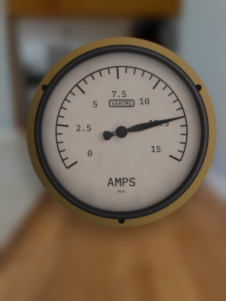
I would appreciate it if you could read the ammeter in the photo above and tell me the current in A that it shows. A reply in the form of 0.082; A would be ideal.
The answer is 12.5; A
